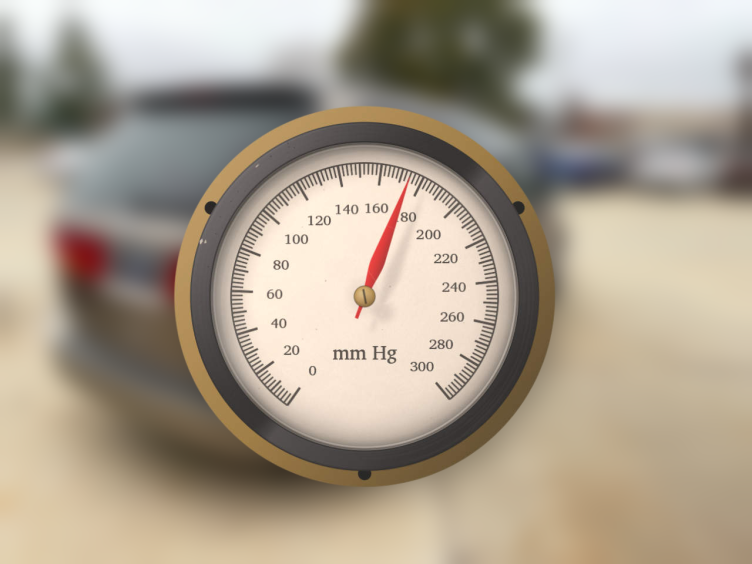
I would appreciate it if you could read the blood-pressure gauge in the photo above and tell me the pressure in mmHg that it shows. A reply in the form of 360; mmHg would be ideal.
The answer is 174; mmHg
